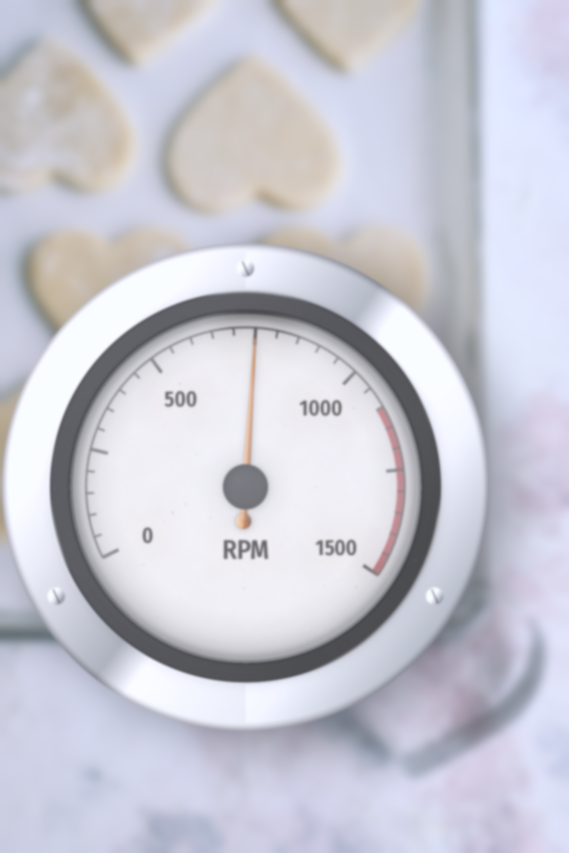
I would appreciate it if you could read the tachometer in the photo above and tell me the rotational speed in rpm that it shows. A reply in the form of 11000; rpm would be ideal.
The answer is 750; rpm
